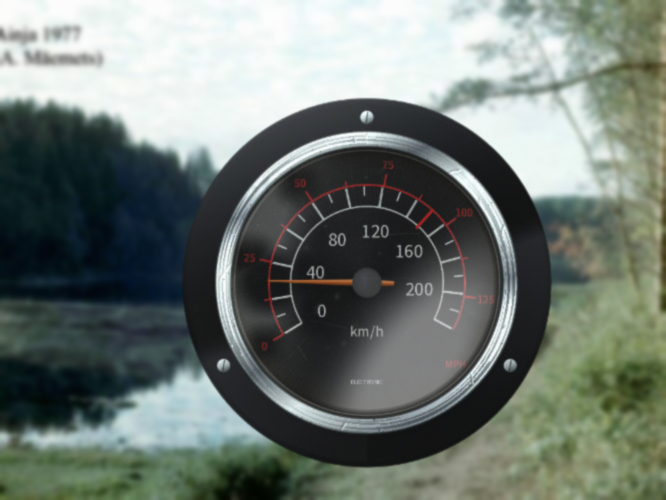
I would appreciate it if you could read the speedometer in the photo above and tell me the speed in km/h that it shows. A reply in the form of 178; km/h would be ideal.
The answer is 30; km/h
